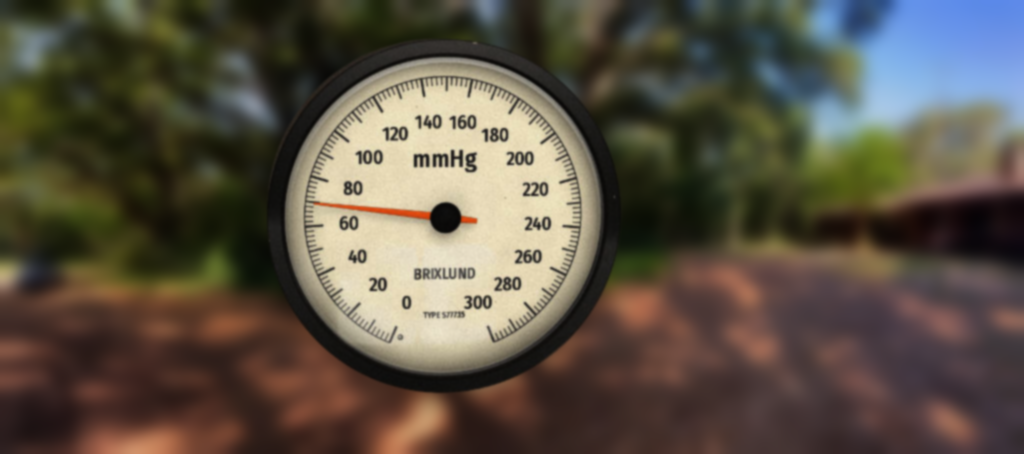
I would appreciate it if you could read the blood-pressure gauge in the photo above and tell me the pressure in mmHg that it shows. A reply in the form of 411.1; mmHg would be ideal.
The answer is 70; mmHg
